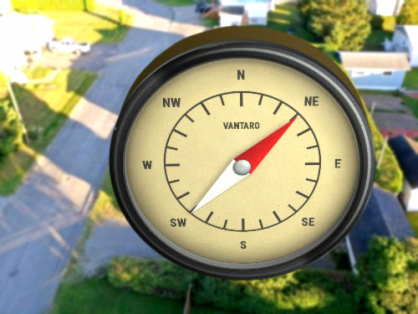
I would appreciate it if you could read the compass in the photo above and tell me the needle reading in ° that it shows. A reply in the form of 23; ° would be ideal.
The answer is 45; °
